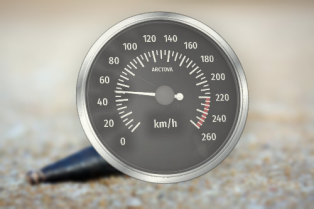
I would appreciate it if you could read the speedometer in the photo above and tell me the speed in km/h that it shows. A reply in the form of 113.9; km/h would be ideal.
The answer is 50; km/h
